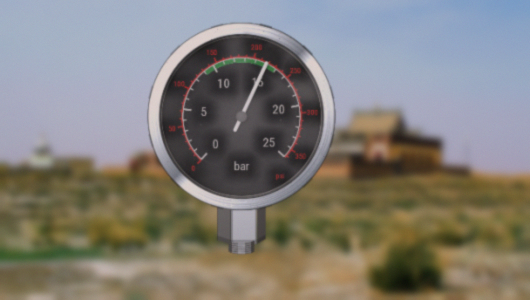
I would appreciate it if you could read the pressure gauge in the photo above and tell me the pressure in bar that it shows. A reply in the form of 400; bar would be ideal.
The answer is 15; bar
